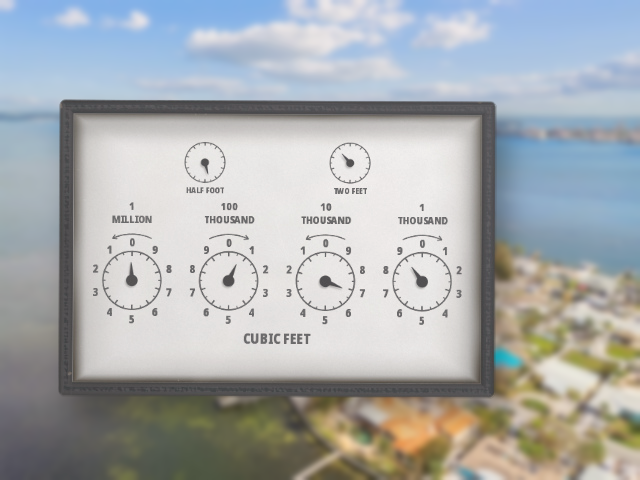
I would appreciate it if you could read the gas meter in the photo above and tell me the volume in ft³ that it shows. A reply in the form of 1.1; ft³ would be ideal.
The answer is 6900; ft³
